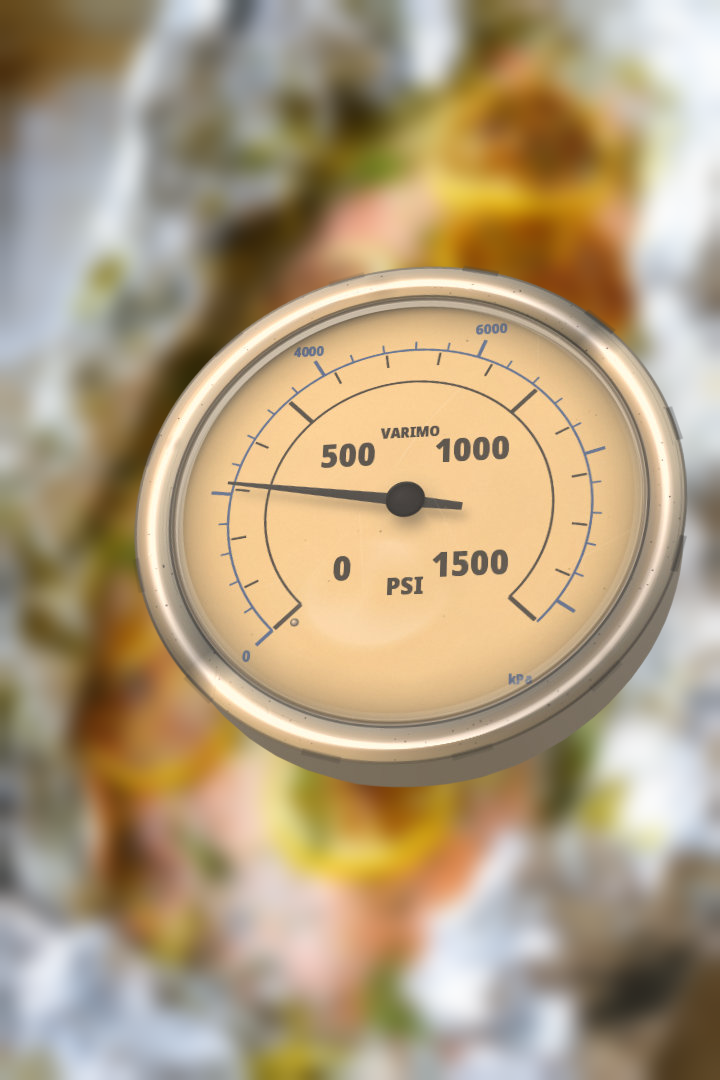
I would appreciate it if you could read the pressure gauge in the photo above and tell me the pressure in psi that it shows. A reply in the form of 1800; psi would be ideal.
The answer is 300; psi
